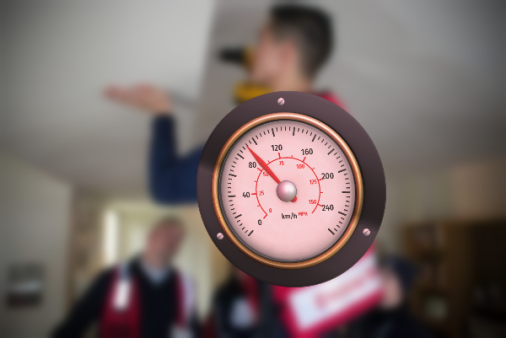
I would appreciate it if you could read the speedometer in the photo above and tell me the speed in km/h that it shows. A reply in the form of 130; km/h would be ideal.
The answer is 92; km/h
